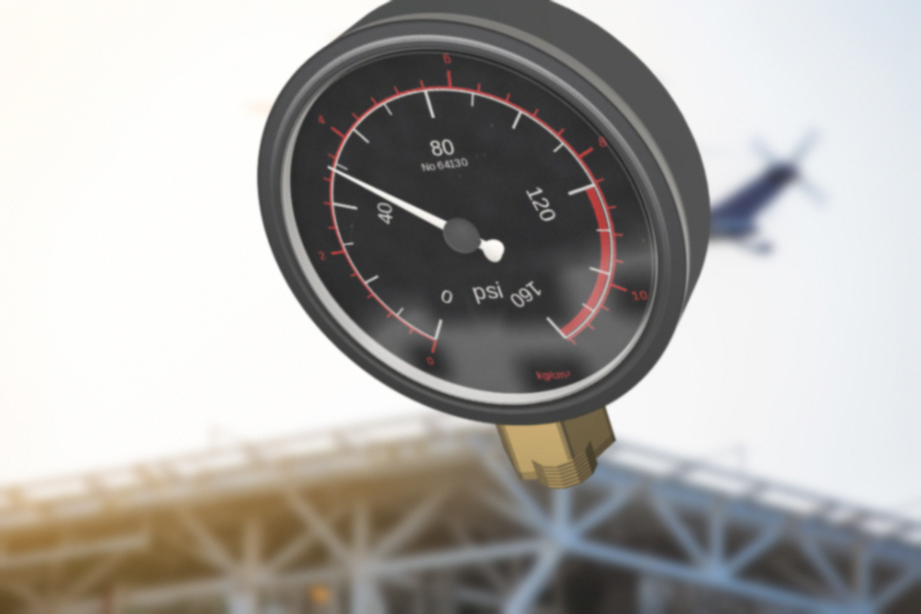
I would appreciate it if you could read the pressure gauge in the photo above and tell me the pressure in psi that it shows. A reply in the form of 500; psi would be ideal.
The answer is 50; psi
